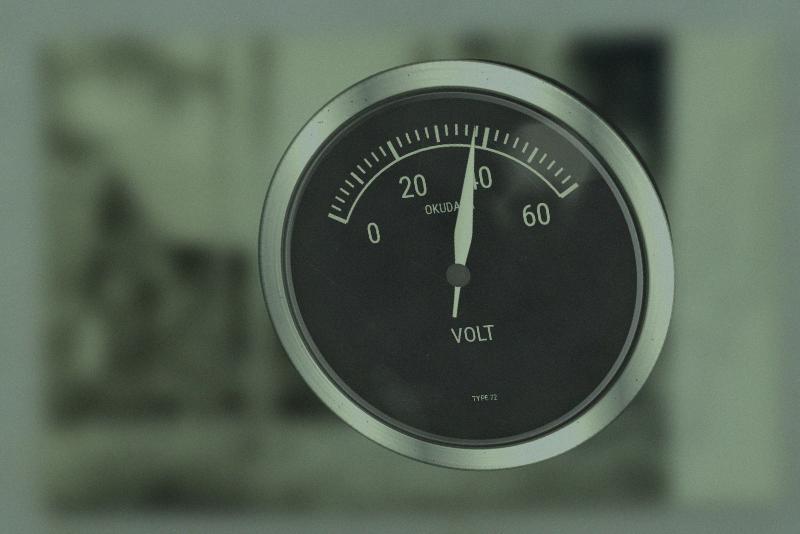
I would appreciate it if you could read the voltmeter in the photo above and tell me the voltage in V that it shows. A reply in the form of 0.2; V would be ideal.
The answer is 38; V
